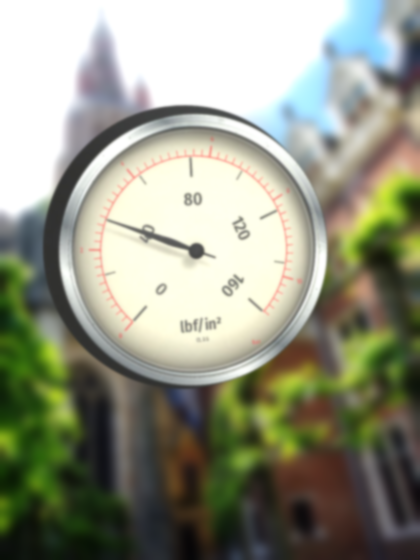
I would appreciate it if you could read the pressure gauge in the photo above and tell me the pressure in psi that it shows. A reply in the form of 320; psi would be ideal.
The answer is 40; psi
